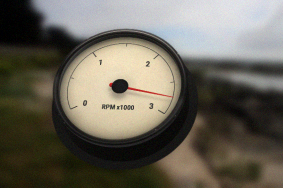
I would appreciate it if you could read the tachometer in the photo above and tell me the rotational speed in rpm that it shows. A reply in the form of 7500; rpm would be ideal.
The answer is 2750; rpm
